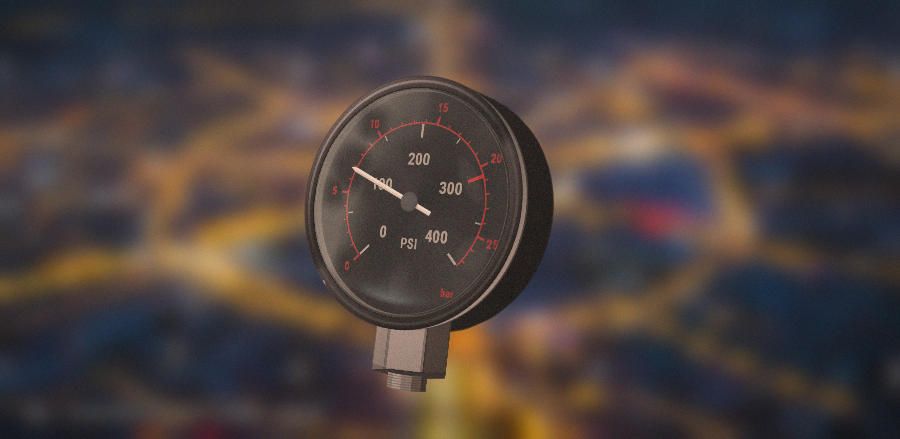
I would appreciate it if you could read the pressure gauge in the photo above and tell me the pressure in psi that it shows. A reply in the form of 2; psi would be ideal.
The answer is 100; psi
